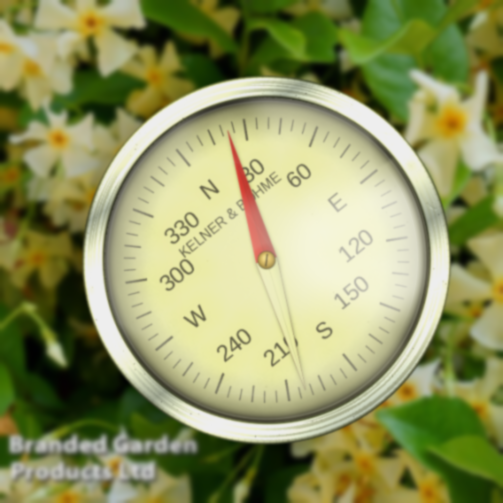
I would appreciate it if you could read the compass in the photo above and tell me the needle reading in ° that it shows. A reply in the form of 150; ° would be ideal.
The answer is 22.5; °
